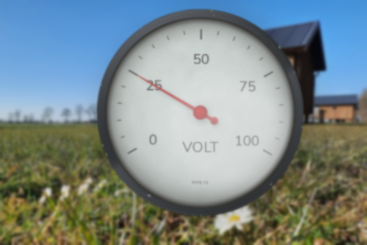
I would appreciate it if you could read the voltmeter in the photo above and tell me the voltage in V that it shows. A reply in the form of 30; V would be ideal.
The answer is 25; V
